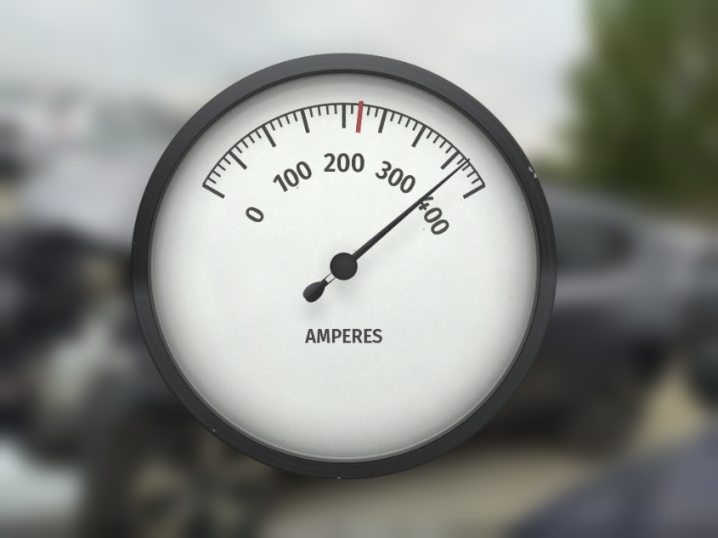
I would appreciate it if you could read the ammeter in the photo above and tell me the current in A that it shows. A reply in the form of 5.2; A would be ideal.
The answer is 365; A
